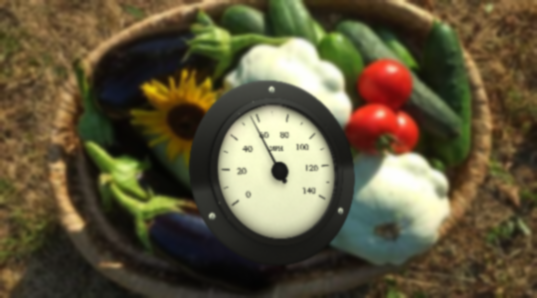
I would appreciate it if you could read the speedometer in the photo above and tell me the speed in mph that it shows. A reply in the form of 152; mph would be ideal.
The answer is 55; mph
